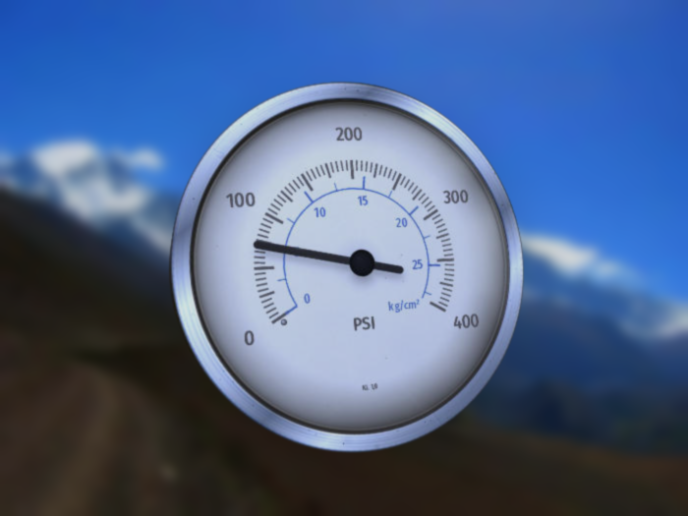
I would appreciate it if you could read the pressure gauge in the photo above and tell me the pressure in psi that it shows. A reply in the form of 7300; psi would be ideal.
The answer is 70; psi
